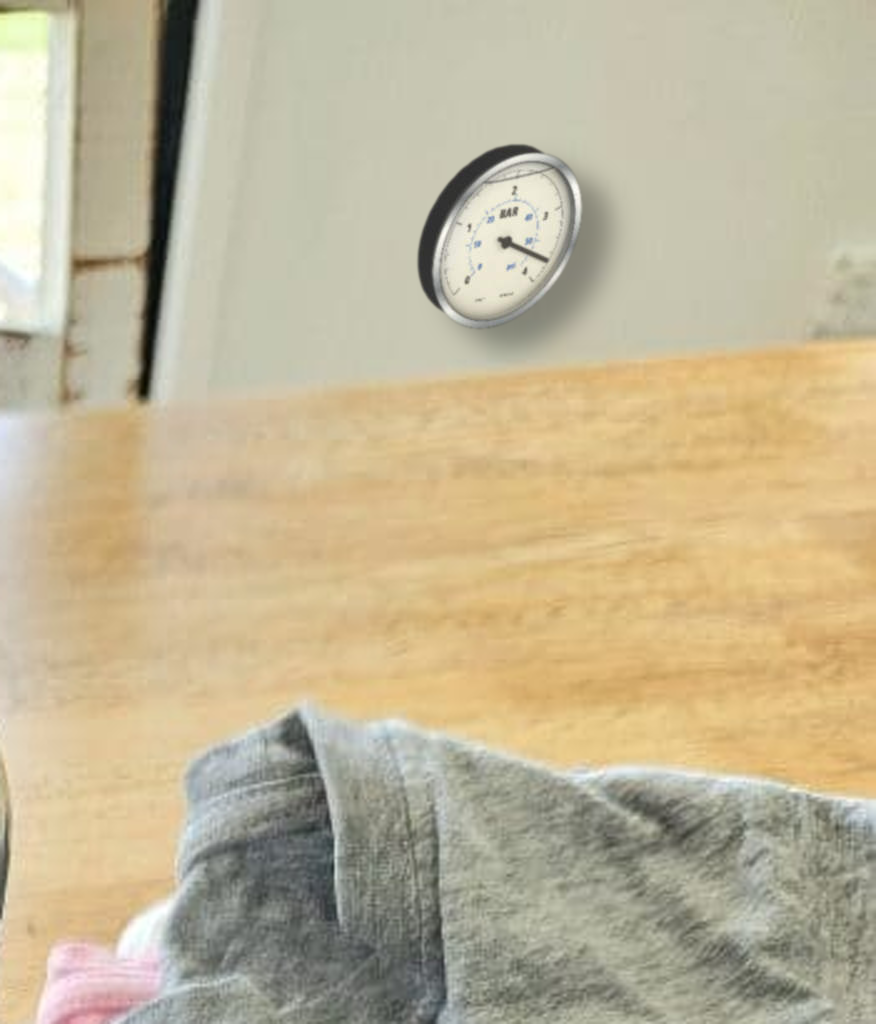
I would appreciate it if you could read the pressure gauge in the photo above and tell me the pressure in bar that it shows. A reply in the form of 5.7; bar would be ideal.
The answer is 3.7; bar
